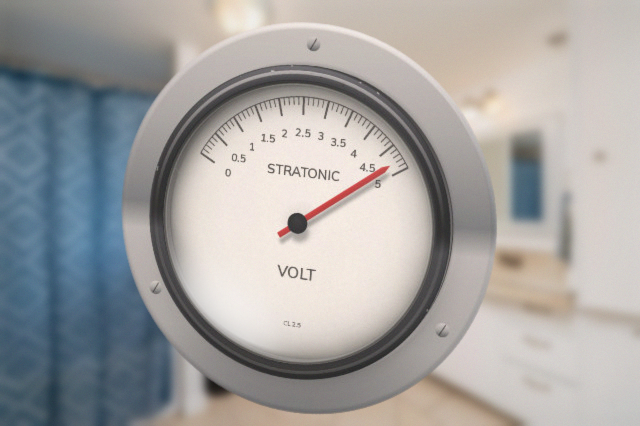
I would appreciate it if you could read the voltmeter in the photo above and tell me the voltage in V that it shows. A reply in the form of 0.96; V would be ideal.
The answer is 4.8; V
